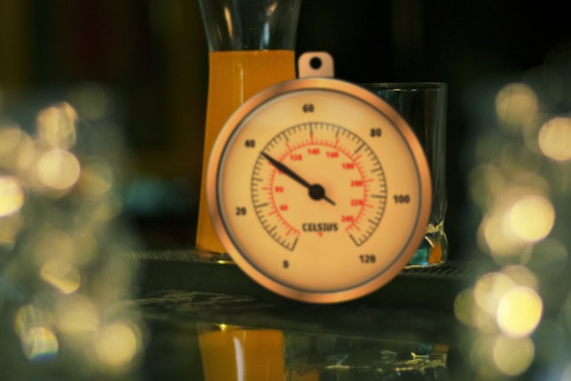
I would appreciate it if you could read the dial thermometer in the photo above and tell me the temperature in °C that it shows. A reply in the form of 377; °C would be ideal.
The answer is 40; °C
